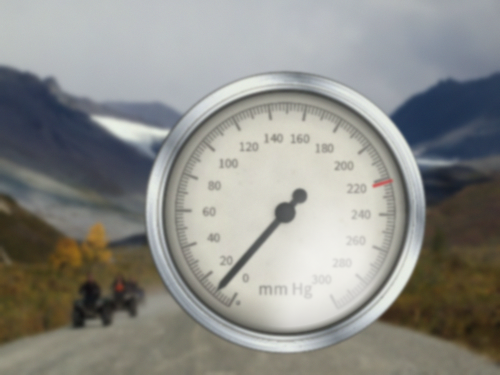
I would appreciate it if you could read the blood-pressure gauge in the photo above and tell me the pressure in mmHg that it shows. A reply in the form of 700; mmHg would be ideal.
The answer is 10; mmHg
